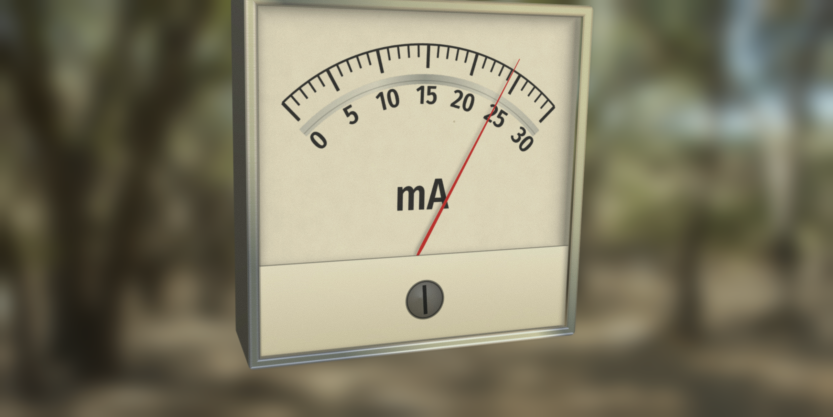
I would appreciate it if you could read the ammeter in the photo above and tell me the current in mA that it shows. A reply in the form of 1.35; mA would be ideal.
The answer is 24; mA
